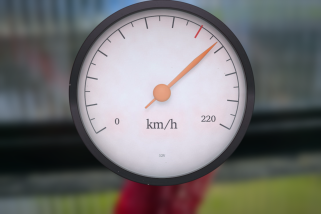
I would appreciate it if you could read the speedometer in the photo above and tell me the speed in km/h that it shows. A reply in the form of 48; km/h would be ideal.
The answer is 155; km/h
